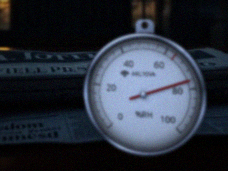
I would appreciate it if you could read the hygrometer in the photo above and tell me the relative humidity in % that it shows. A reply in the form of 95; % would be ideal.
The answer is 76; %
